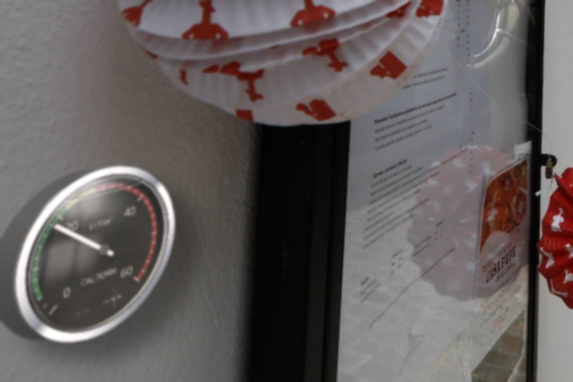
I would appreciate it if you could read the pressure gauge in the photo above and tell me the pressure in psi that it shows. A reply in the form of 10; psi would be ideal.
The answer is 18; psi
